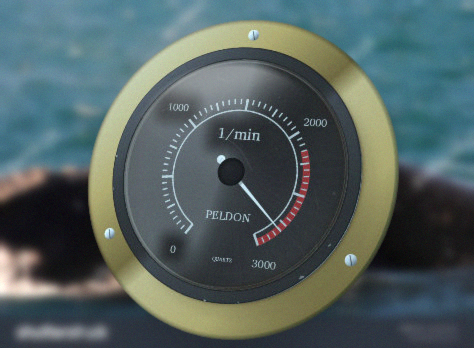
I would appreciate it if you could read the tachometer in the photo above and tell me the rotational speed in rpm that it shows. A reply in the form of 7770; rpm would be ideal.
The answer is 2800; rpm
